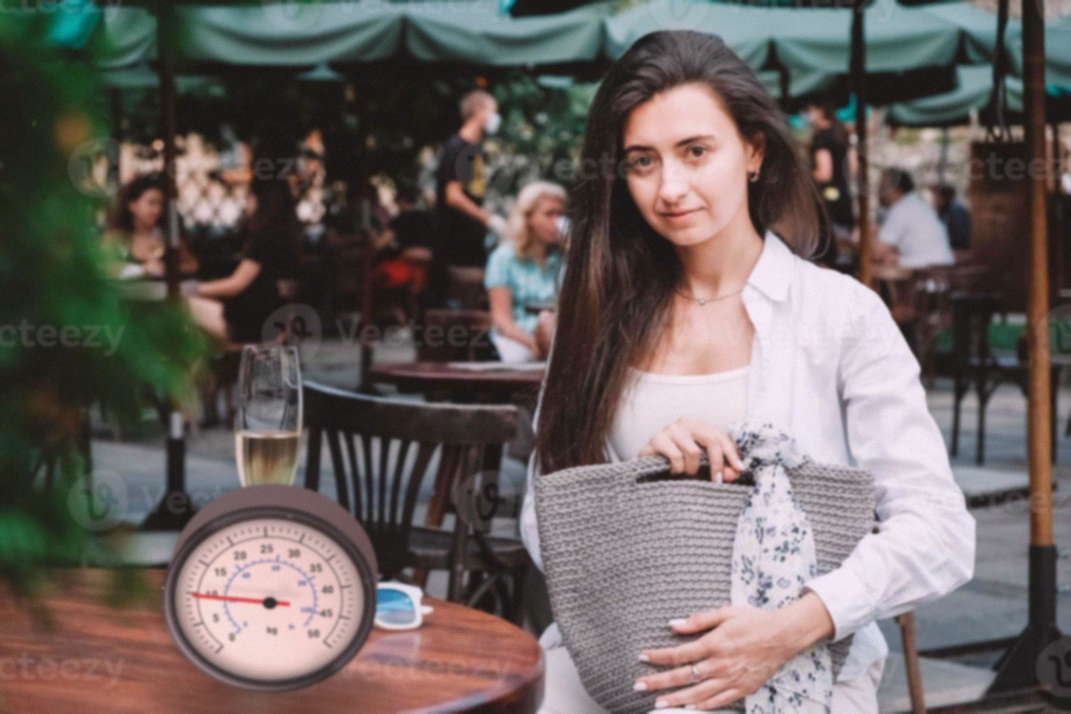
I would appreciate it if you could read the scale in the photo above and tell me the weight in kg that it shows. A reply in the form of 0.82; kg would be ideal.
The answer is 10; kg
